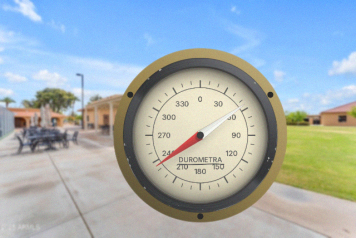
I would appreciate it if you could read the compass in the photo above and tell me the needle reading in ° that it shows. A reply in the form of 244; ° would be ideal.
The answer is 235; °
